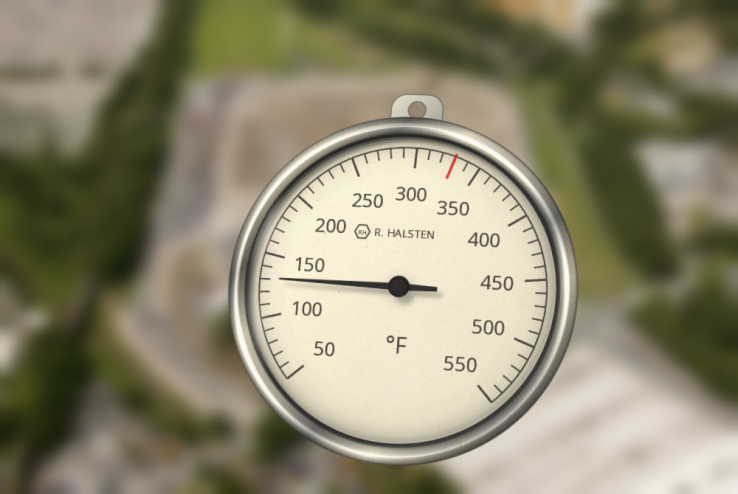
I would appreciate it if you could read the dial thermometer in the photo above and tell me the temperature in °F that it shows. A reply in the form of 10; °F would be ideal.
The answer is 130; °F
